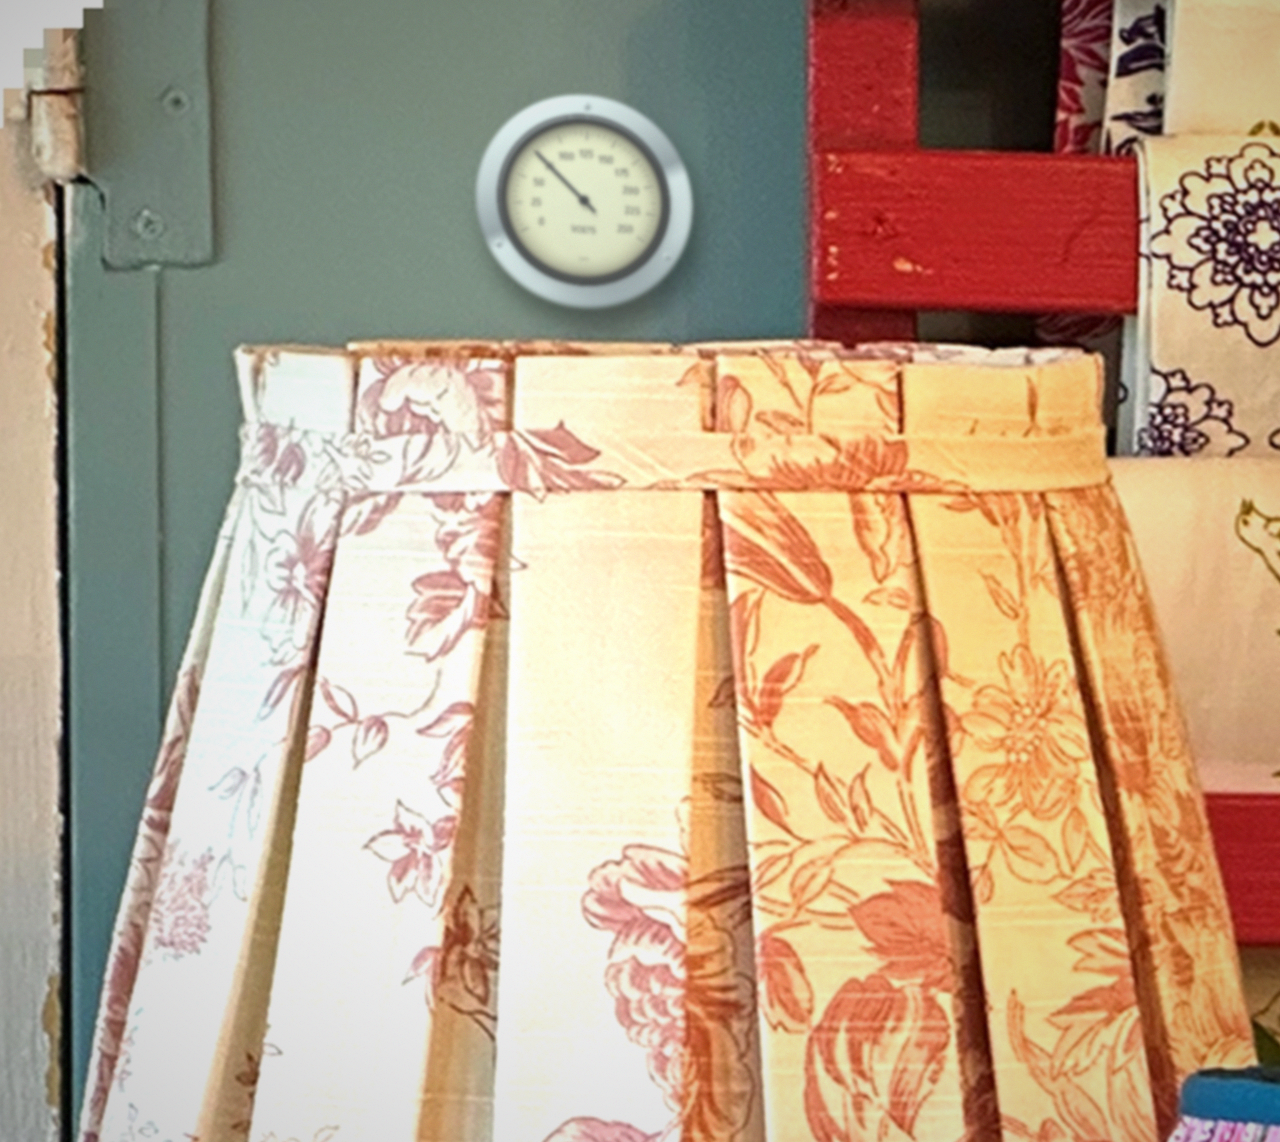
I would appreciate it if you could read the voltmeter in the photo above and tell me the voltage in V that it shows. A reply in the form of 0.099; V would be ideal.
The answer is 75; V
